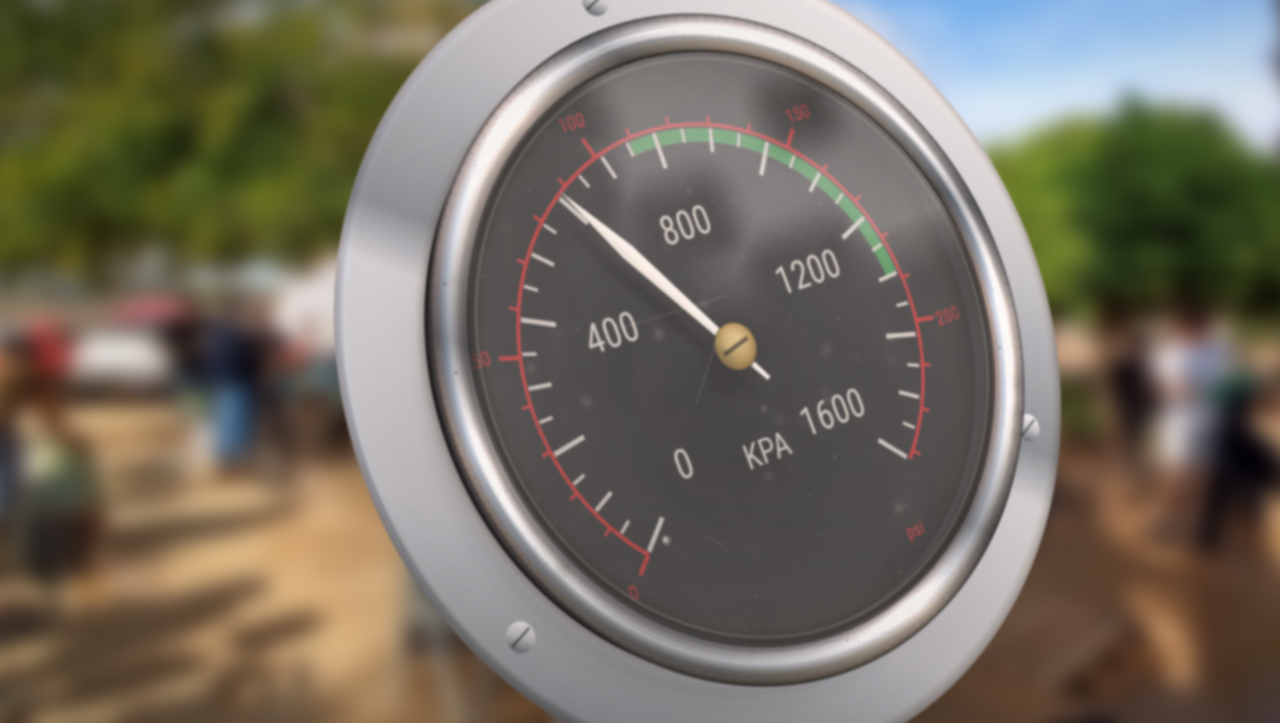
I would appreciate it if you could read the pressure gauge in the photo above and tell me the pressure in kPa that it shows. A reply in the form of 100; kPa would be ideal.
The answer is 600; kPa
